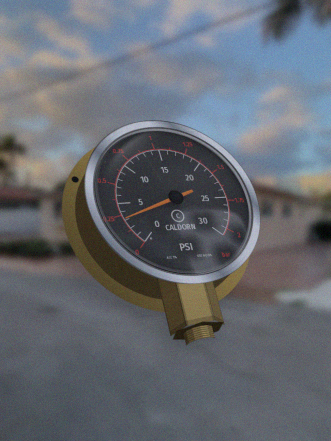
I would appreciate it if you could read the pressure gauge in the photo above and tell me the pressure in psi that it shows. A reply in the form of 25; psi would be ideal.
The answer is 3; psi
